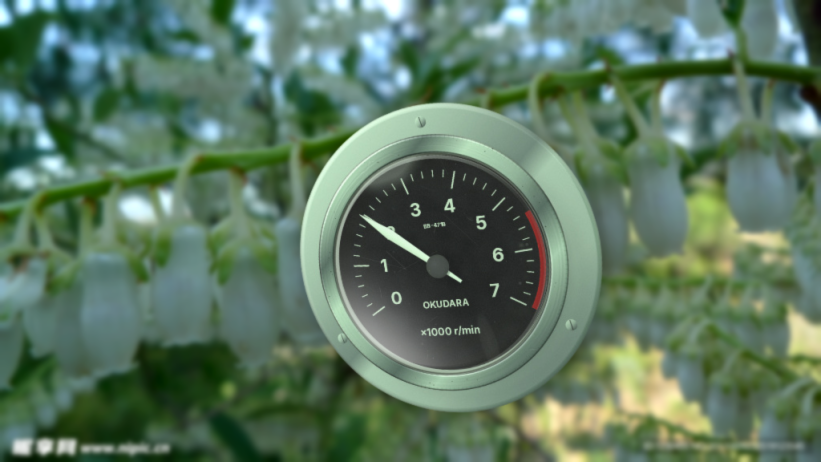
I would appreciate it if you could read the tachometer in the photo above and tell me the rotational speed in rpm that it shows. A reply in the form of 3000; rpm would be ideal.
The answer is 2000; rpm
